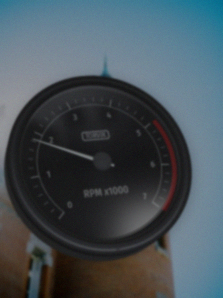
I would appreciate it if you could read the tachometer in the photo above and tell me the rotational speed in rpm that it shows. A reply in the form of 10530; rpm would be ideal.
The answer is 1800; rpm
